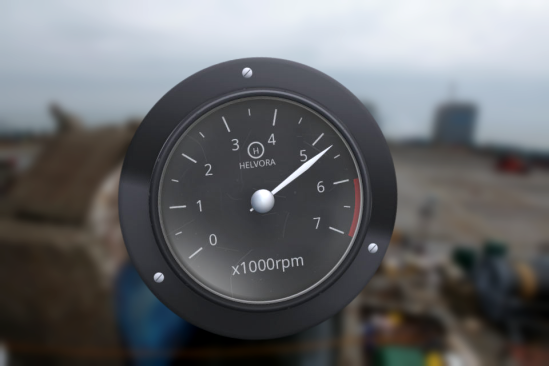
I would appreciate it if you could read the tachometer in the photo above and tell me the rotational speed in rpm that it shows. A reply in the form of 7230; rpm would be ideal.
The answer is 5250; rpm
